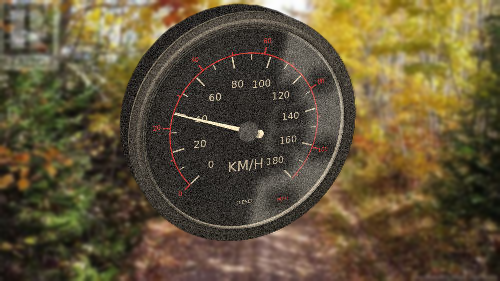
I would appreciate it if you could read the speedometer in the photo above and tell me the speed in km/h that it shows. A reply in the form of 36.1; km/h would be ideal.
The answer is 40; km/h
